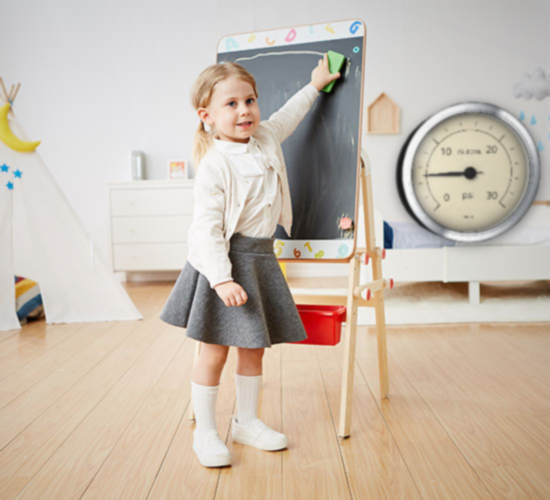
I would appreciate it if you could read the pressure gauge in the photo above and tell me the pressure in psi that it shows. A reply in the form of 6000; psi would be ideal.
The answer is 5; psi
